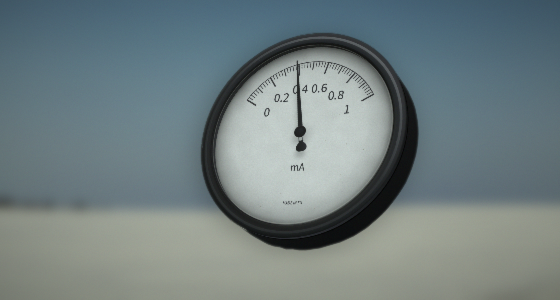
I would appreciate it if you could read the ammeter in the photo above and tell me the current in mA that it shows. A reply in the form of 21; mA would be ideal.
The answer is 0.4; mA
